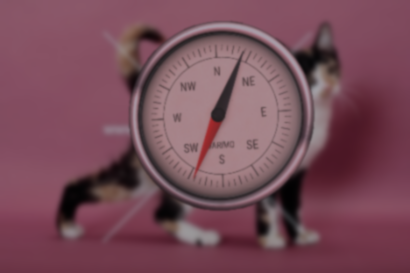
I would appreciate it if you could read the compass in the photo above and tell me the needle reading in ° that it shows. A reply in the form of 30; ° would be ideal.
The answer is 205; °
